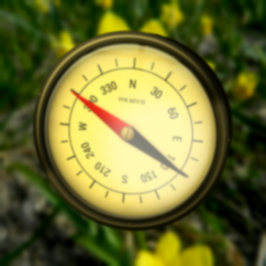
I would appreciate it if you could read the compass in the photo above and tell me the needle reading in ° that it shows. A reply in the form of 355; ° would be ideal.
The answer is 300; °
